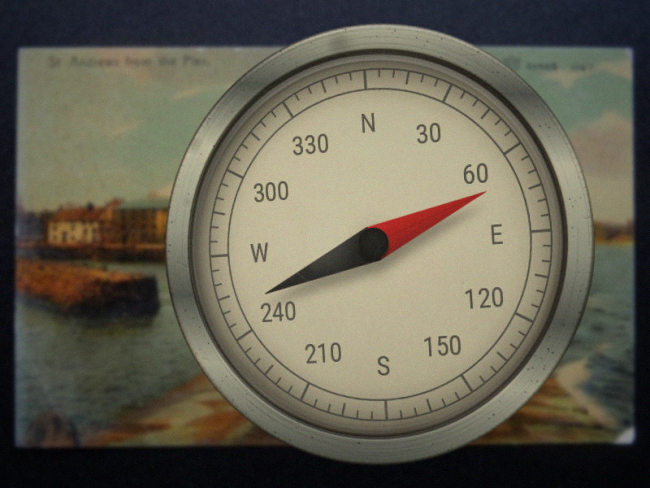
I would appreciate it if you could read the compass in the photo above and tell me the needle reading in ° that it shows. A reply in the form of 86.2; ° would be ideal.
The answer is 70; °
